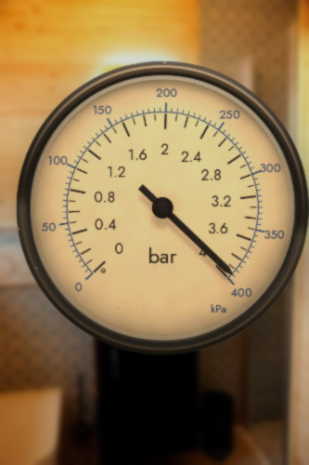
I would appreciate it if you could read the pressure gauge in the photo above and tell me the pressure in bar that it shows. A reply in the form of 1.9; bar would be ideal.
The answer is 3.95; bar
